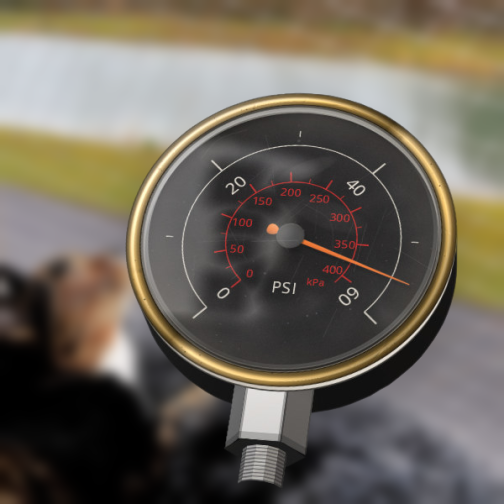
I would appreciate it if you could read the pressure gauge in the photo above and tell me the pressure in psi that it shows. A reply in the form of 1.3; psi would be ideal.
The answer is 55; psi
